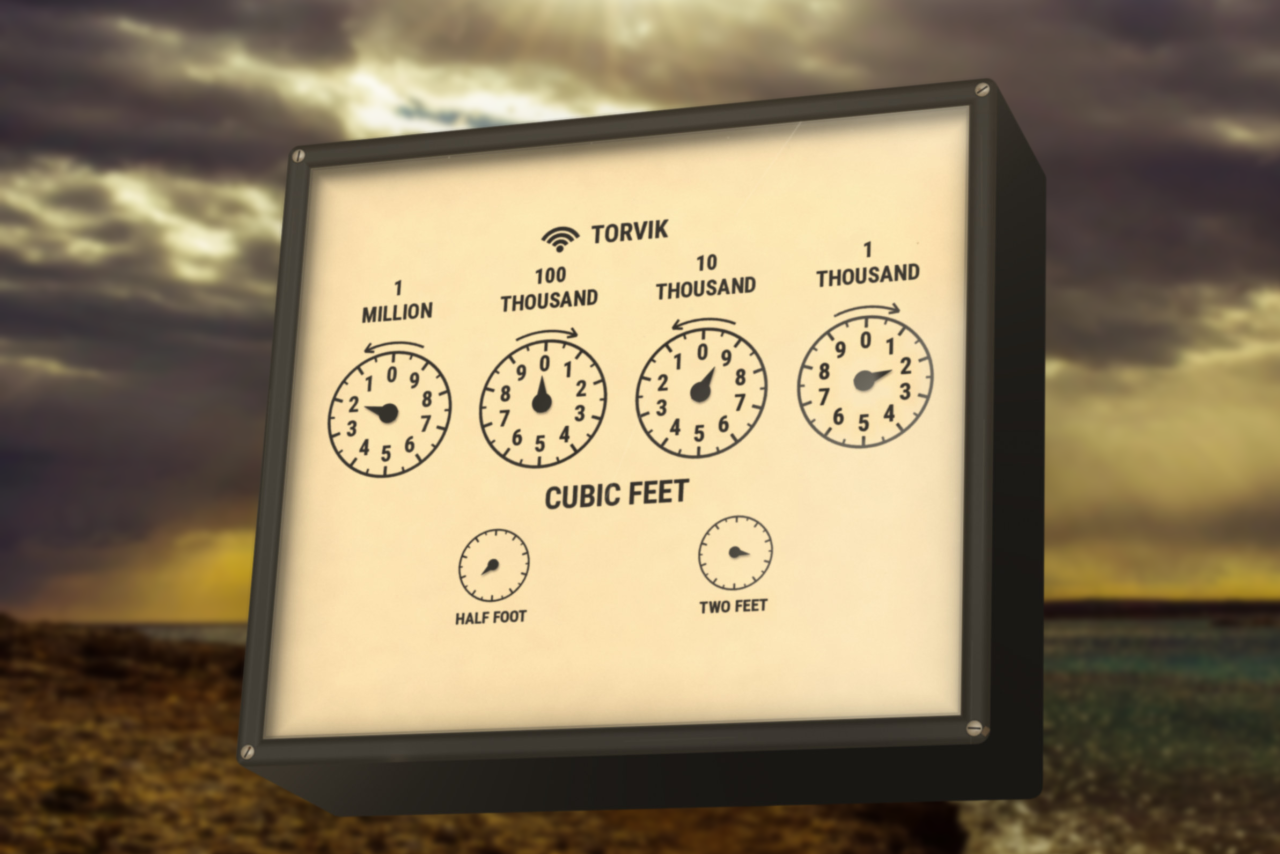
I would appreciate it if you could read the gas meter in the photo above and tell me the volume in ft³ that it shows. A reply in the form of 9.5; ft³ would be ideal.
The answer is 199200; ft³
